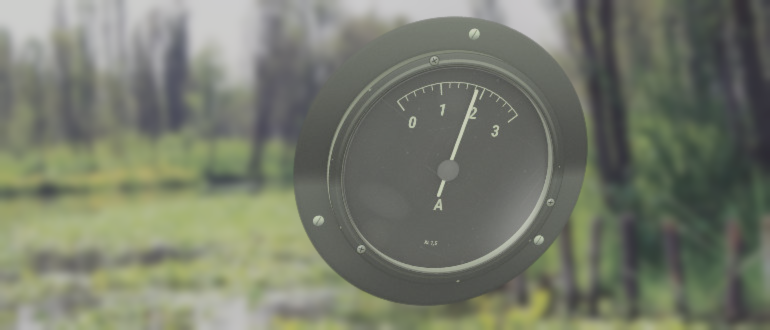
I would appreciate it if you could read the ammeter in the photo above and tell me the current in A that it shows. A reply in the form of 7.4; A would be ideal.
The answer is 1.8; A
